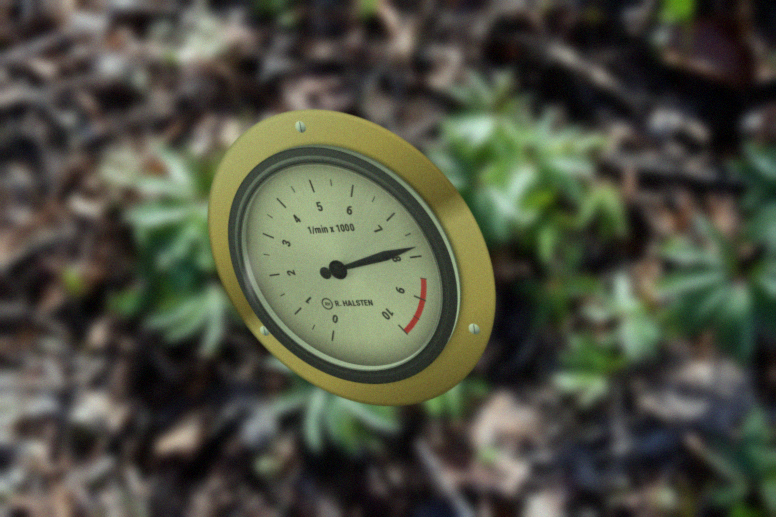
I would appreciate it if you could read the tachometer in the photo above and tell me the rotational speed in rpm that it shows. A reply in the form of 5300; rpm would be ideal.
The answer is 7750; rpm
